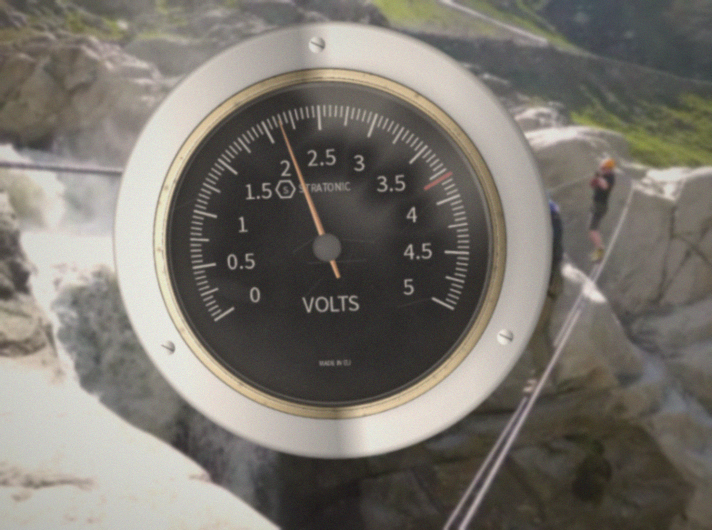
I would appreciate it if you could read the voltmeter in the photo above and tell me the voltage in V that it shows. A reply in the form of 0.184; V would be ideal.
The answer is 2.15; V
